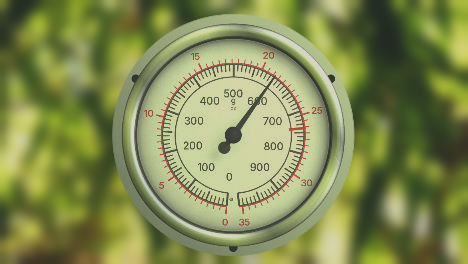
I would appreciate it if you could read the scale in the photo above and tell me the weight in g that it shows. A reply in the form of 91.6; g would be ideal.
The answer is 600; g
